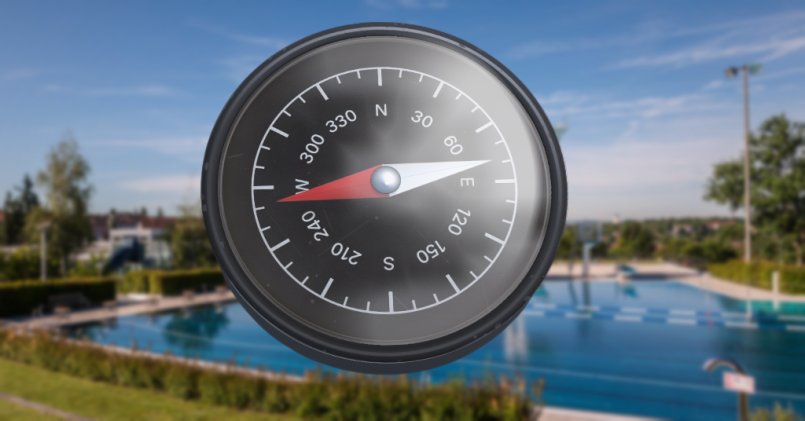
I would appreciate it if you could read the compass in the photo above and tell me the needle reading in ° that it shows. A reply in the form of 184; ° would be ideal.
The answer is 260; °
